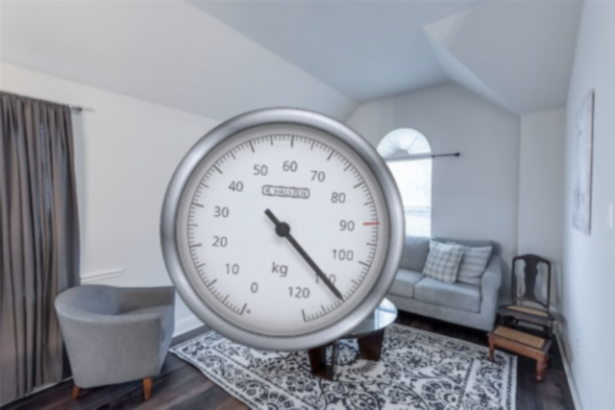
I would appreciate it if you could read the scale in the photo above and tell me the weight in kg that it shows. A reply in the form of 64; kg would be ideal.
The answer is 110; kg
